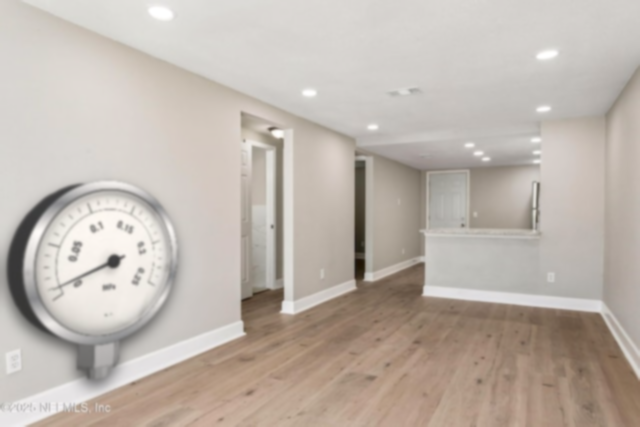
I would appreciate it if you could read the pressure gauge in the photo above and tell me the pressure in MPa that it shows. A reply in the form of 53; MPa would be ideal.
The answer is 0.01; MPa
